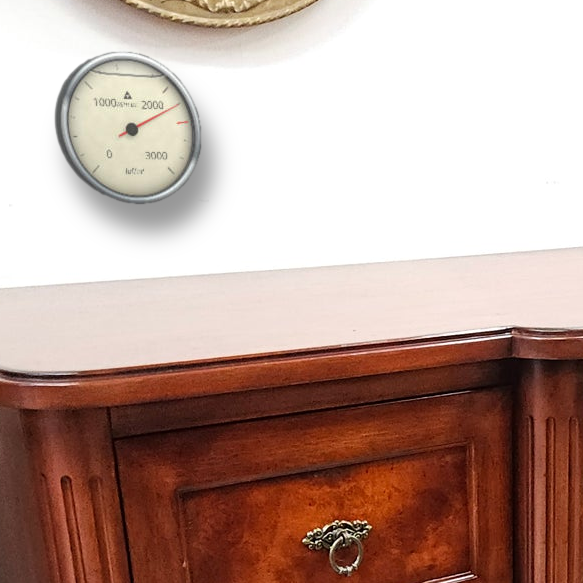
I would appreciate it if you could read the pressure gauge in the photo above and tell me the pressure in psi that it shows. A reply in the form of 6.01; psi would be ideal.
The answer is 2200; psi
